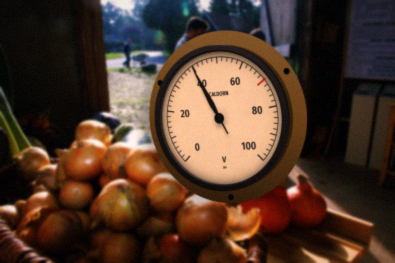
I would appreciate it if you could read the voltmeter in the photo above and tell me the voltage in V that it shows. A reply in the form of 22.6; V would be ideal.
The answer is 40; V
